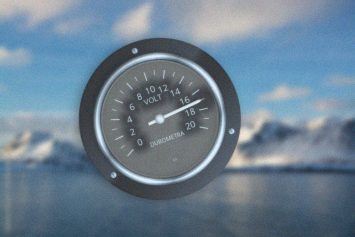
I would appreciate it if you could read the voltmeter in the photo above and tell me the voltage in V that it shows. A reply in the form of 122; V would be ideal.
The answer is 17; V
